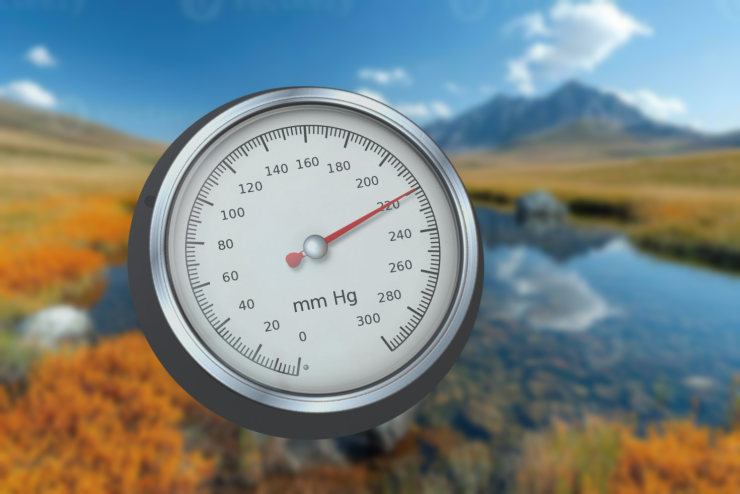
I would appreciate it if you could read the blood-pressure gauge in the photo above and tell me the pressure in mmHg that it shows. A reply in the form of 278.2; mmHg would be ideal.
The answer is 220; mmHg
